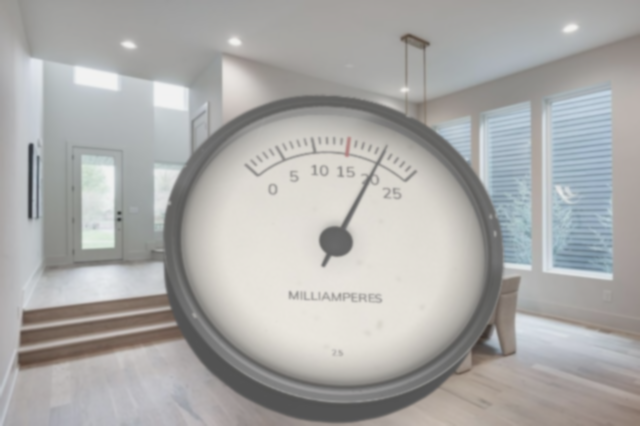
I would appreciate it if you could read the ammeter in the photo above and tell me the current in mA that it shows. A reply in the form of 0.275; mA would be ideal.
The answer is 20; mA
